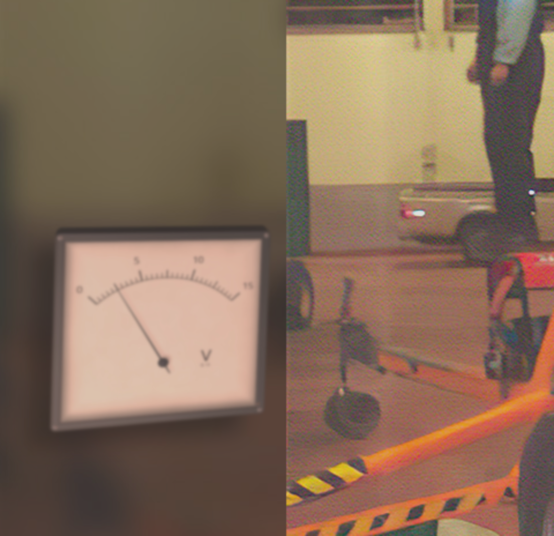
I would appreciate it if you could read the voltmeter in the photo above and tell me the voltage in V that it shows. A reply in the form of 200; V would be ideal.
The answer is 2.5; V
